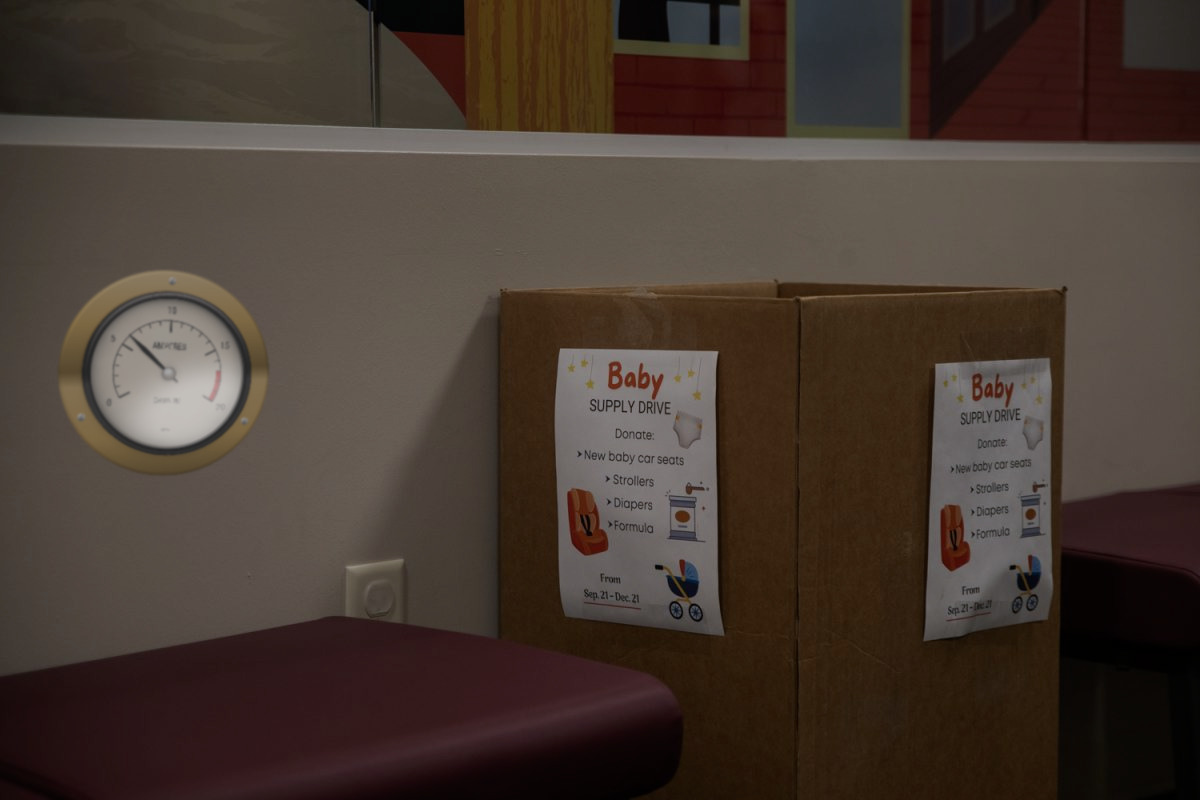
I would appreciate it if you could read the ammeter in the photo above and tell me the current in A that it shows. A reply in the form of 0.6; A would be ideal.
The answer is 6; A
